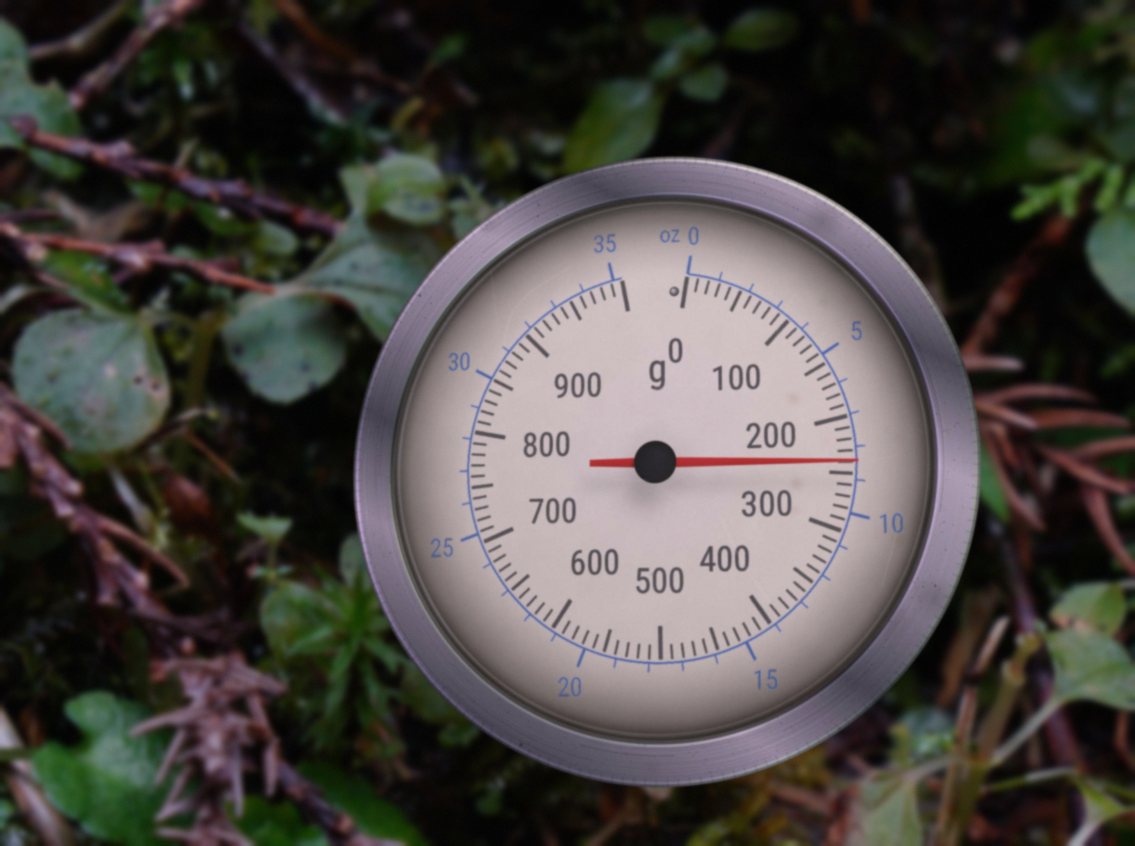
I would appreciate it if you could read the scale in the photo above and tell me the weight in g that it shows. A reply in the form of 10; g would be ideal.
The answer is 240; g
